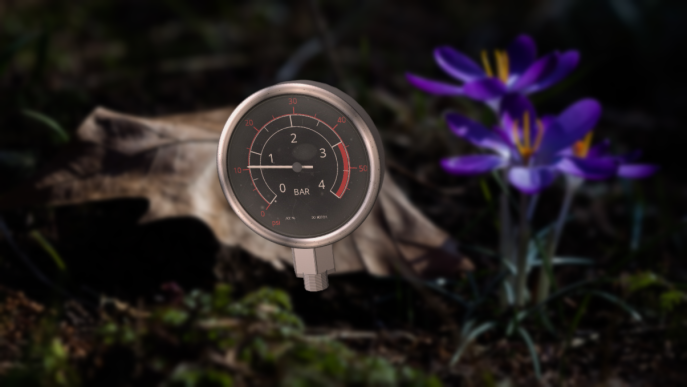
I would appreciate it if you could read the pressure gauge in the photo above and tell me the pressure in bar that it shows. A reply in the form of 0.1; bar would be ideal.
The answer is 0.75; bar
